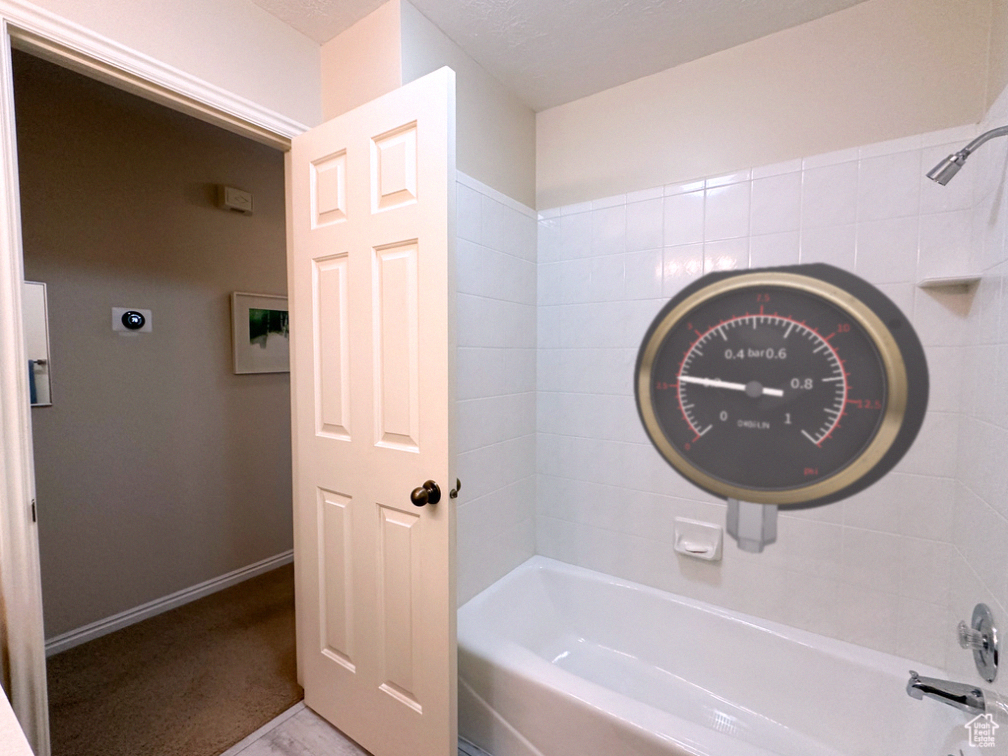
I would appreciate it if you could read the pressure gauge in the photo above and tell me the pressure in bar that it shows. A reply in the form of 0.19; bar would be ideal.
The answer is 0.2; bar
